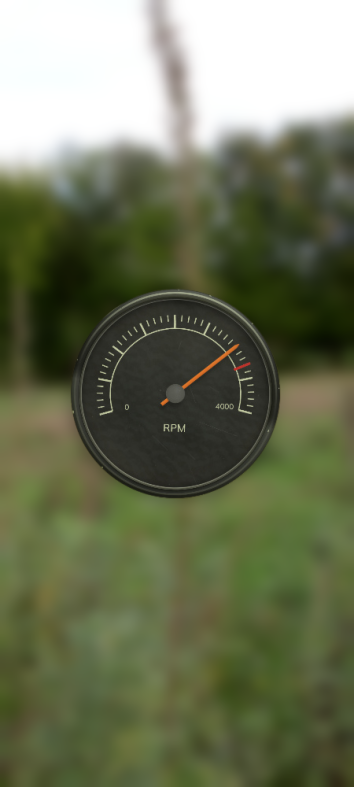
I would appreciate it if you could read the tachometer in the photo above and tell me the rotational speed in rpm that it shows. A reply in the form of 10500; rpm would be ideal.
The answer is 3000; rpm
